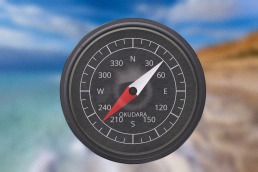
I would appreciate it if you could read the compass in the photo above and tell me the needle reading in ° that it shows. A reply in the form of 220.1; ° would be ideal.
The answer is 225; °
